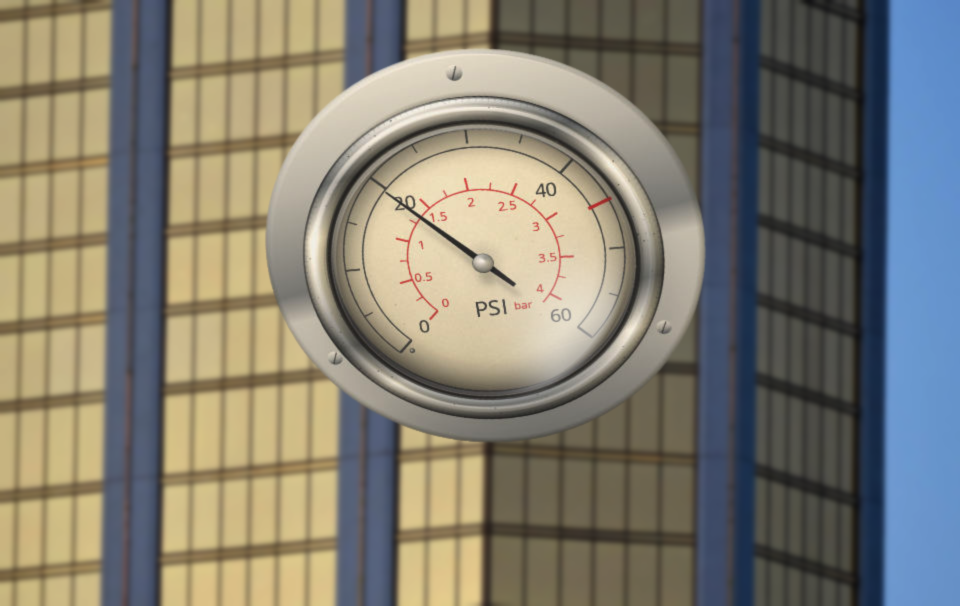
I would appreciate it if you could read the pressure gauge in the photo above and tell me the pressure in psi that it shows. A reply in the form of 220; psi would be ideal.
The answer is 20; psi
